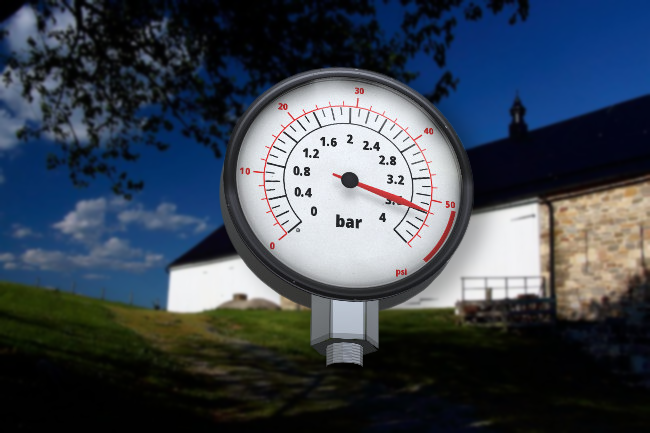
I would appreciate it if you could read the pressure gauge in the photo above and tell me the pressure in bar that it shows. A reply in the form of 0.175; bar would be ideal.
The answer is 3.6; bar
